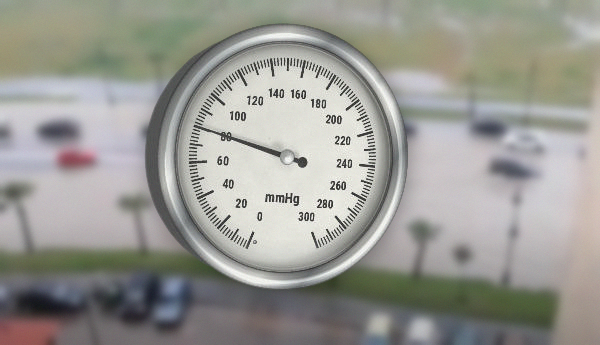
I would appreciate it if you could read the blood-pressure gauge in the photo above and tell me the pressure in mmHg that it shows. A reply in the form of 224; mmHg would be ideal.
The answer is 80; mmHg
